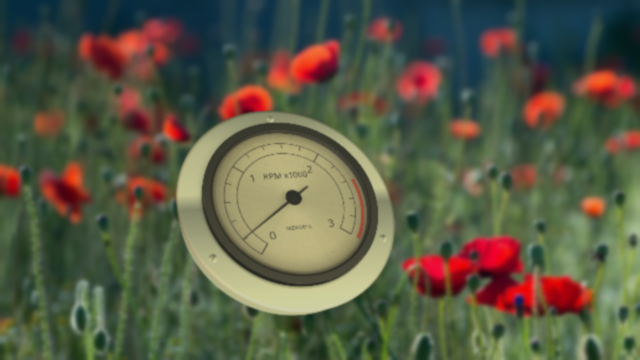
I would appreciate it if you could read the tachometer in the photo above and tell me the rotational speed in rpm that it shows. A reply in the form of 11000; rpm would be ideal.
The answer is 200; rpm
